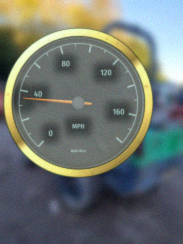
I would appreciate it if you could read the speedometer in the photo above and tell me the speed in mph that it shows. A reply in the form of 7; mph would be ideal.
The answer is 35; mph
